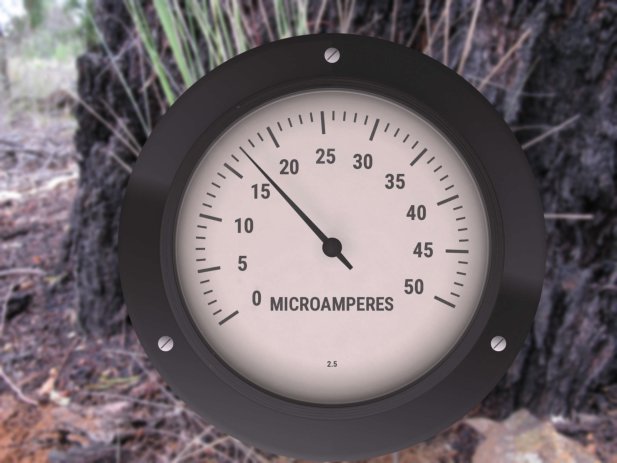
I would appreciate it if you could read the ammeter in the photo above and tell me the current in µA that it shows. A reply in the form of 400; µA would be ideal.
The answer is 17; µA
